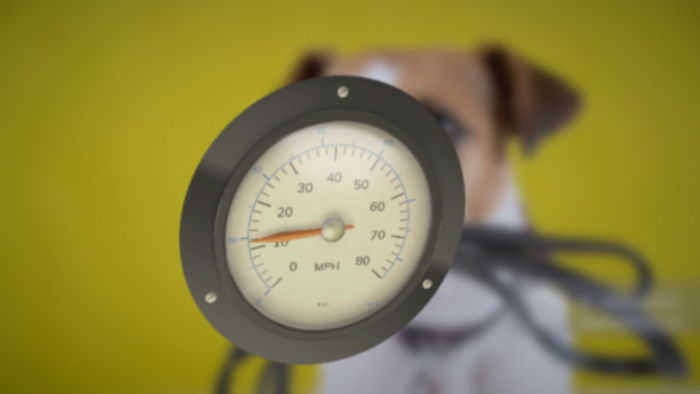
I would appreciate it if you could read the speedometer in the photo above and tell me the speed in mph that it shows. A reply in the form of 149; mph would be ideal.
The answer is 12; mph
